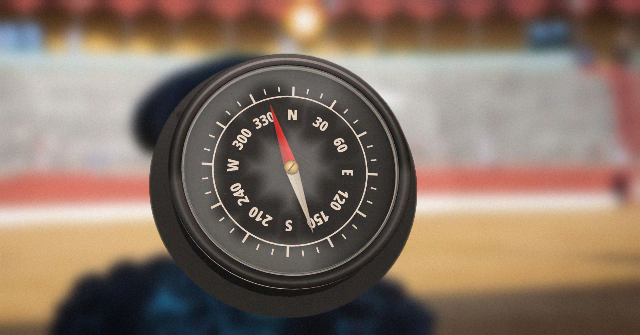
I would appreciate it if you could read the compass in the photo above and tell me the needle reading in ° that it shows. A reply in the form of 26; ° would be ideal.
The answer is 340; °
